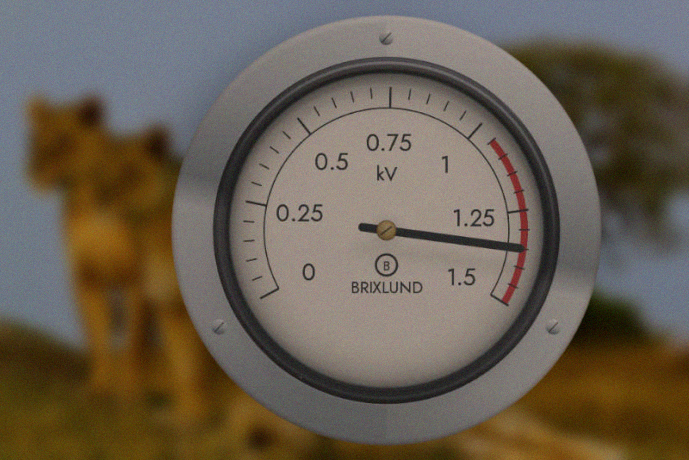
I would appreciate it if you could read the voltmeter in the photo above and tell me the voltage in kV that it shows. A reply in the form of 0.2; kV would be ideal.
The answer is 1.35; kV
